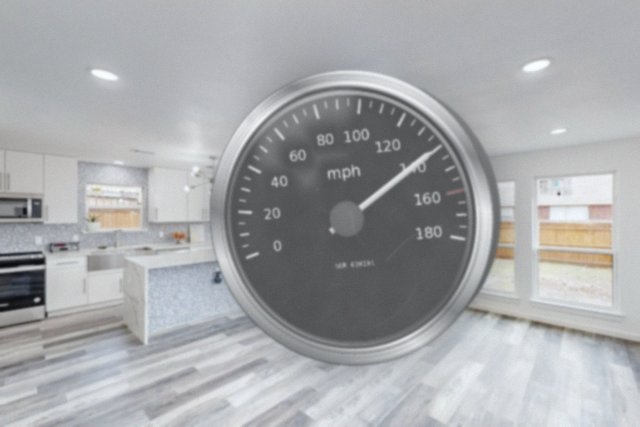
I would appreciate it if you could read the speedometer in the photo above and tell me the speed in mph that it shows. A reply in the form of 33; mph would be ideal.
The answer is 140; mph
